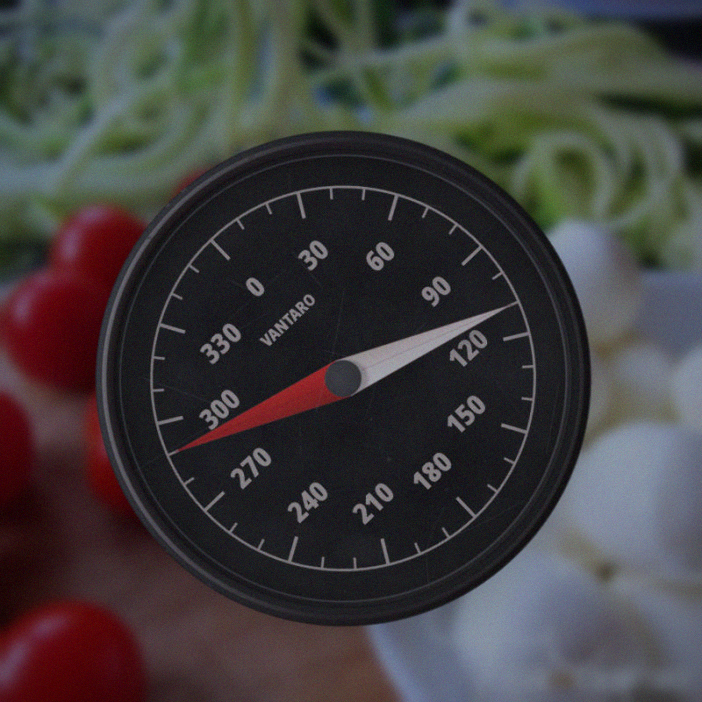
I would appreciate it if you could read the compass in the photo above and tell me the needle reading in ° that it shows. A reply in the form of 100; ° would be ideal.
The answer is 290; °
